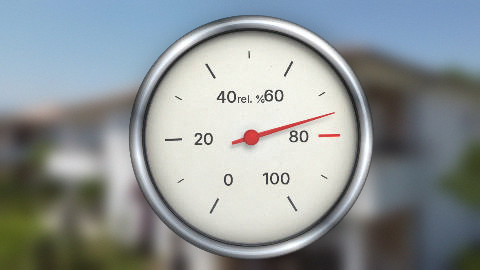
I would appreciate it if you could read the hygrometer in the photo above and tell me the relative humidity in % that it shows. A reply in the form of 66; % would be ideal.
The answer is 75; %
